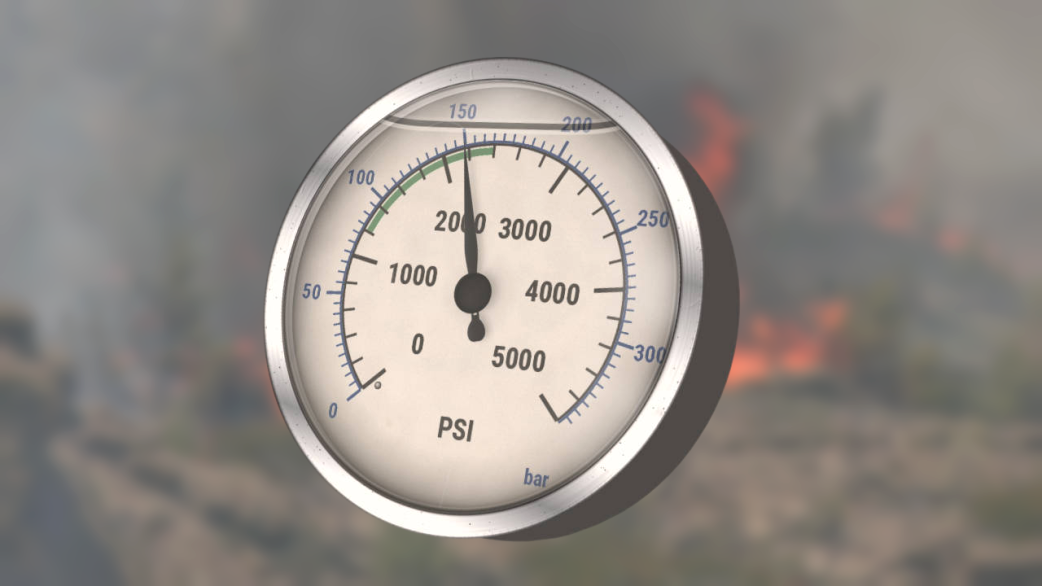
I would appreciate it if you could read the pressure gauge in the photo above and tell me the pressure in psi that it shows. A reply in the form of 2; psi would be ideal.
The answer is 2200; psi
